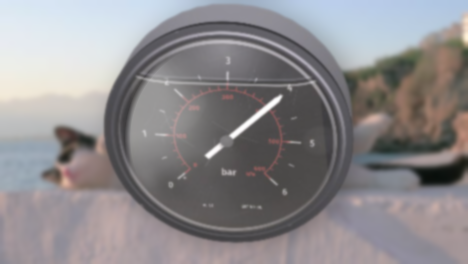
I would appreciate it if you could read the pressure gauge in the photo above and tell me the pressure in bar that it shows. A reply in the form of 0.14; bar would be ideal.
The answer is 4; bar
